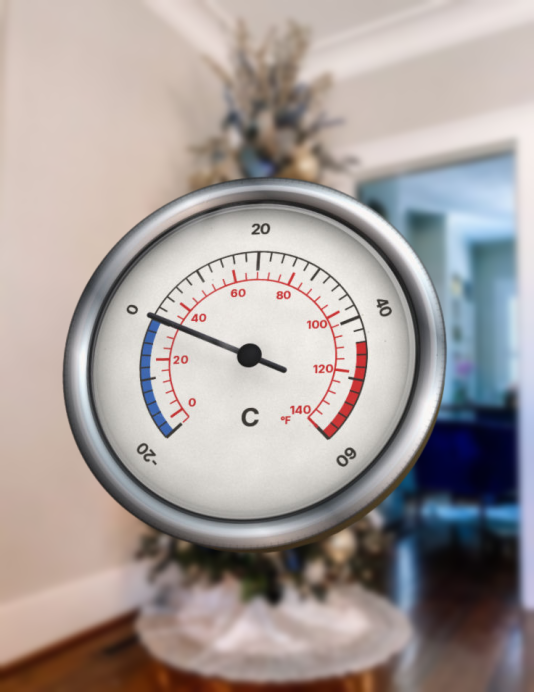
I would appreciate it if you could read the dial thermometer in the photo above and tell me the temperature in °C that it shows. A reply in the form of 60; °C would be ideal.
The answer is 0; °C
